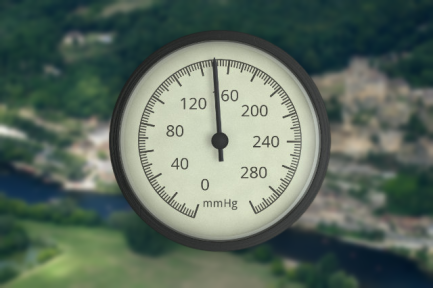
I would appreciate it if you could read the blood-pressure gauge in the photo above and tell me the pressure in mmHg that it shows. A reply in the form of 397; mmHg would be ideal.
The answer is 150; mmHg
